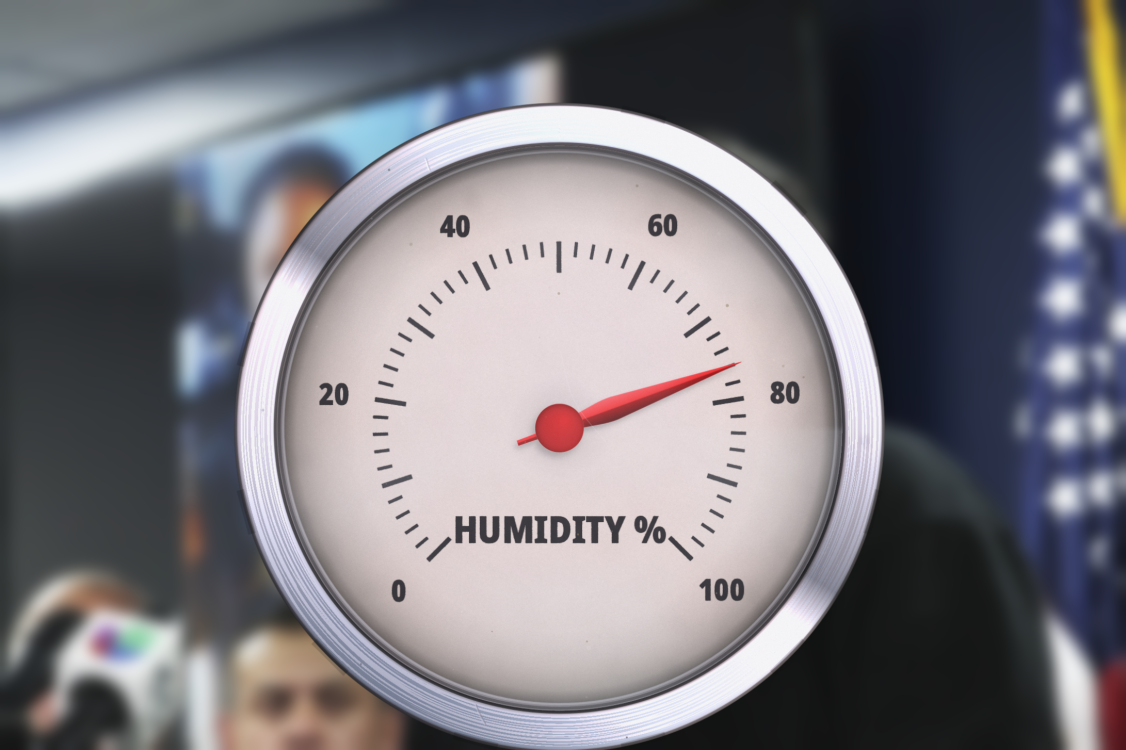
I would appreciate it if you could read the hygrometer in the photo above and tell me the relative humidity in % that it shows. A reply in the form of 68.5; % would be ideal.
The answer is 76; %
